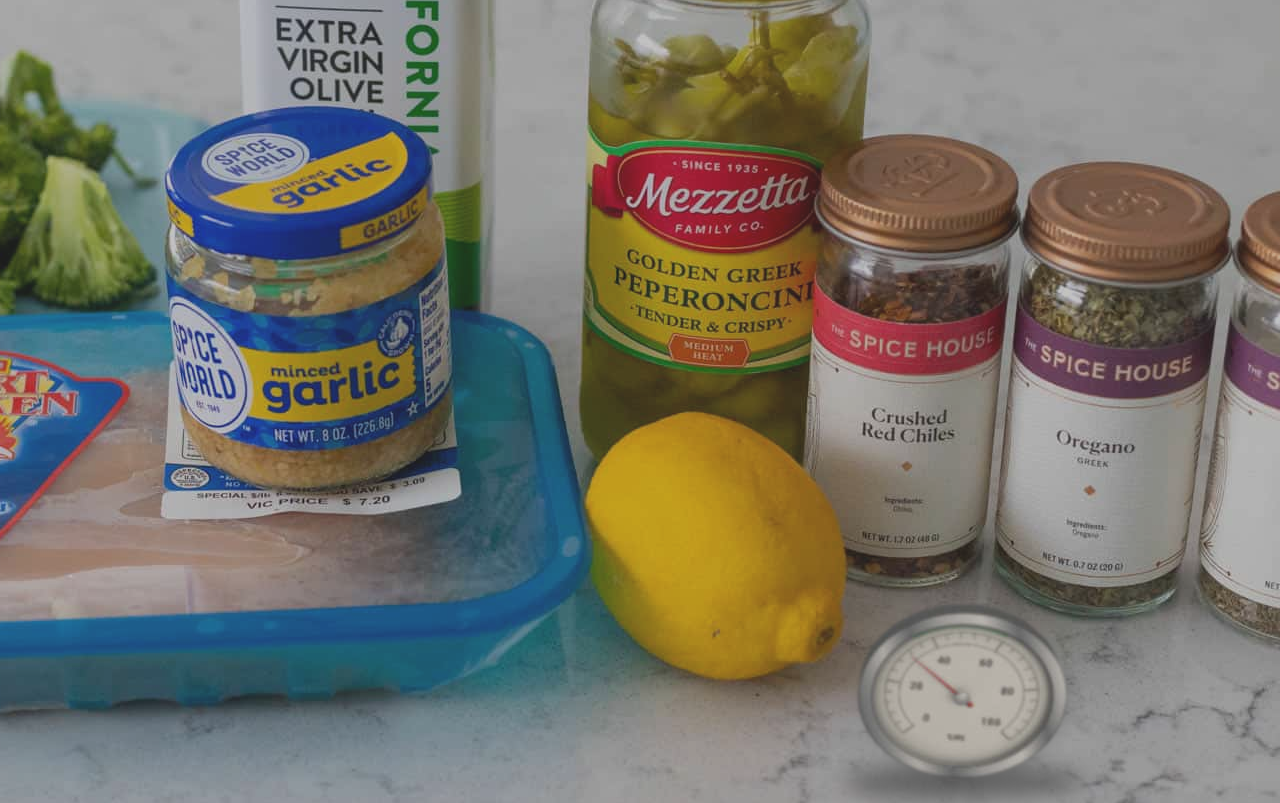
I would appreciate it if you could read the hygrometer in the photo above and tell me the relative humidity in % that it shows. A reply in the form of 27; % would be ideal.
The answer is 32; %
